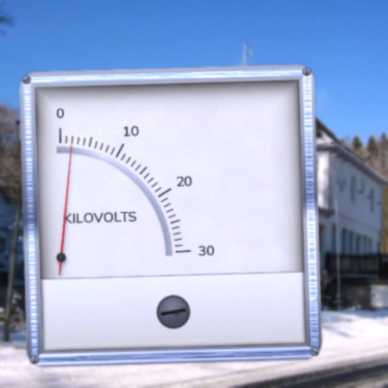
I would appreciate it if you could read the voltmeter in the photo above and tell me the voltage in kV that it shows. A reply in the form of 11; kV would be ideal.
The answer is 2; kV
